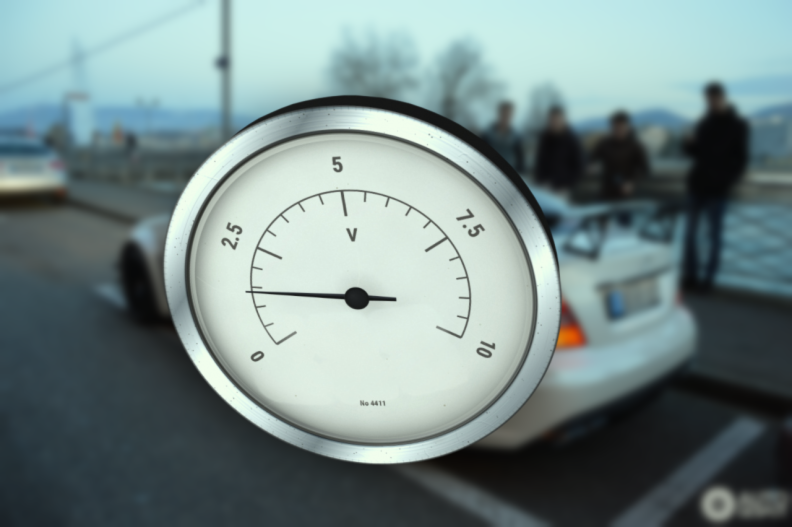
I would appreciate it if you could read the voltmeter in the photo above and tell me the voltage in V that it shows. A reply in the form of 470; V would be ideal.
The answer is 1.5; V
